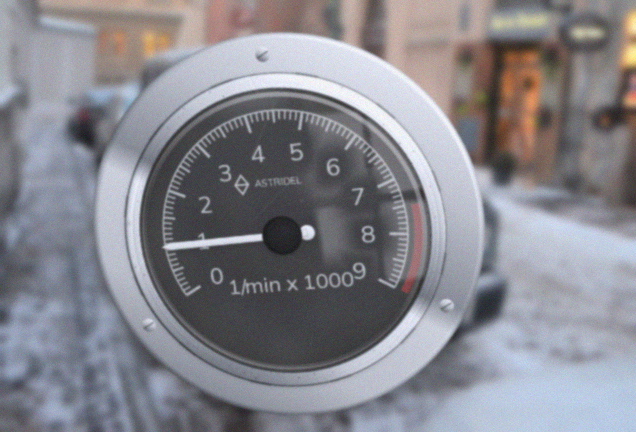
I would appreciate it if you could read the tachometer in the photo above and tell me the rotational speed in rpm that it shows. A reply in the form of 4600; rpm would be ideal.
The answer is 1000; rpm
